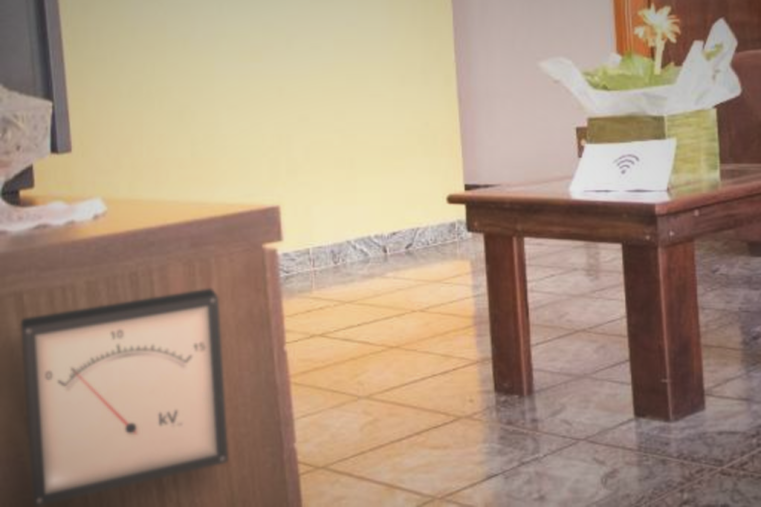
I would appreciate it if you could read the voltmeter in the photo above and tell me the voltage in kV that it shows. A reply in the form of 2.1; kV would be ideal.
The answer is 5; kV
